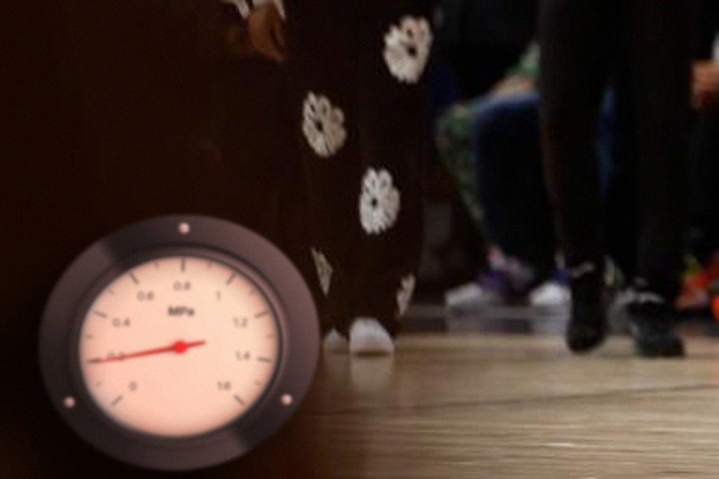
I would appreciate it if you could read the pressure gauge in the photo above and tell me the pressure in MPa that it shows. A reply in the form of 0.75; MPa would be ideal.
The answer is 0.2; MPa
